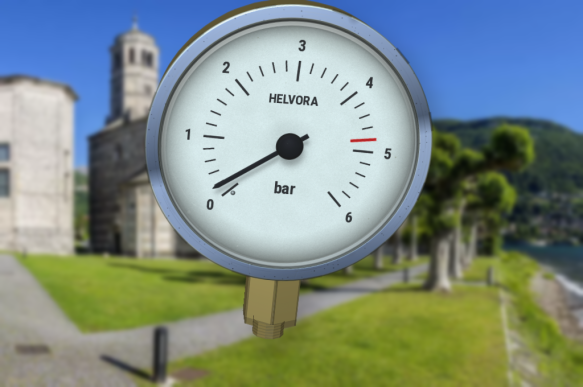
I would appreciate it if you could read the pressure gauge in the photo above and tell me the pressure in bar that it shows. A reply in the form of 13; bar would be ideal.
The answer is 0.2; bar
